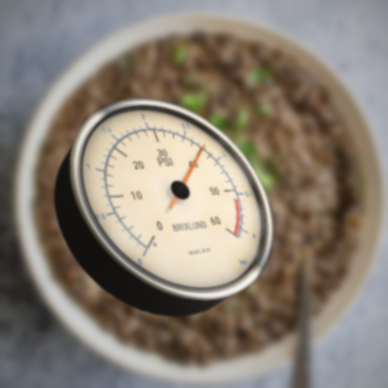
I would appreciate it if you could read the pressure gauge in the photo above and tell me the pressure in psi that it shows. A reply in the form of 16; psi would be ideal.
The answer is 40; psi
